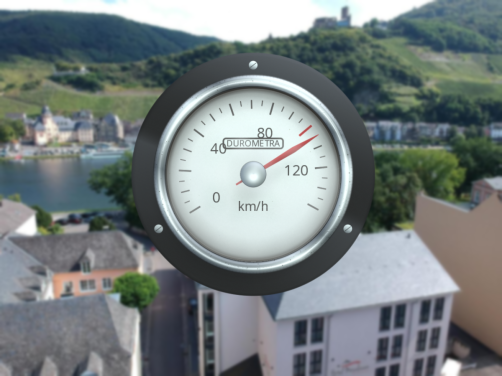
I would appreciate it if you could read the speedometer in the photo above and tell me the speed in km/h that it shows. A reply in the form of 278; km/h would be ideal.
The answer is 105; km/h
